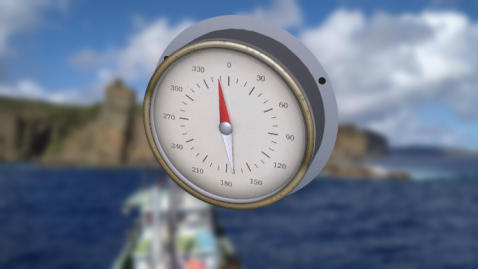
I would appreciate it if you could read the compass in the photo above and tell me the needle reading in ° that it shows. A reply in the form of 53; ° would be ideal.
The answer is 350; °
